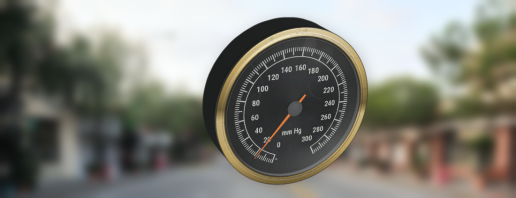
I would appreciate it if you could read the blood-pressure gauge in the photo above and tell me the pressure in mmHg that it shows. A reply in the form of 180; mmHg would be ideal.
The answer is 20; mmHg
